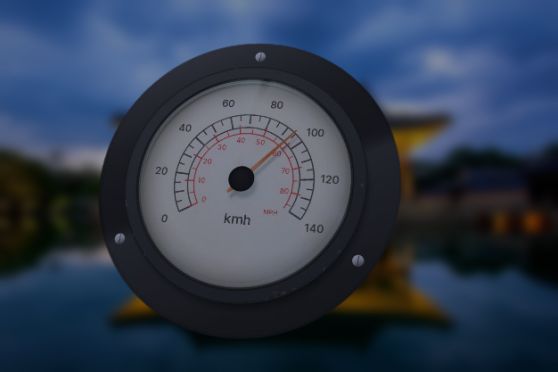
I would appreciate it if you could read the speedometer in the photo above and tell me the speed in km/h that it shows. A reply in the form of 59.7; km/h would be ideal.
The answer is 95; km/h
